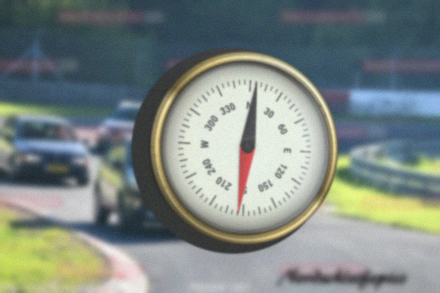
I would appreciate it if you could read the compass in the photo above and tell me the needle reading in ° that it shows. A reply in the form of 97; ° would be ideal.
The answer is 185; °
